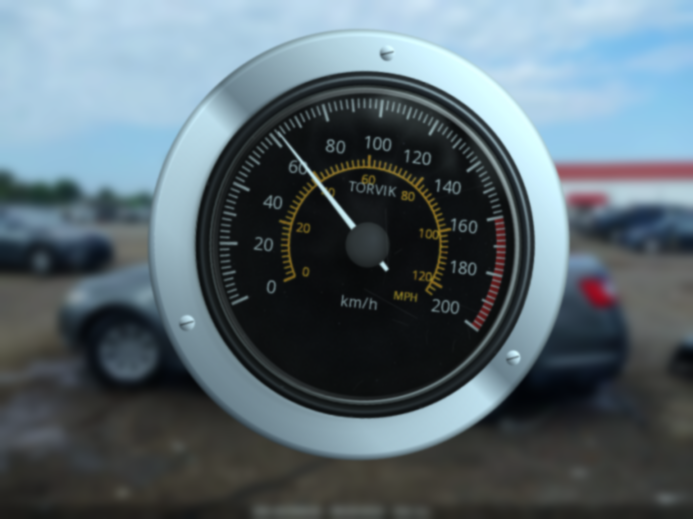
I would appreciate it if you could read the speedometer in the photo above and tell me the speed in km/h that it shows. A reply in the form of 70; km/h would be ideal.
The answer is 62; km/h
